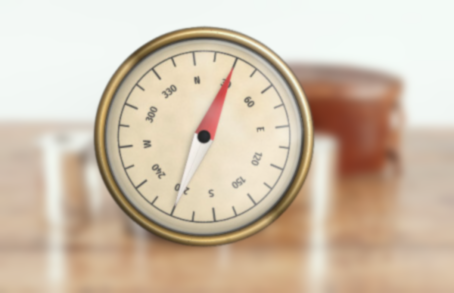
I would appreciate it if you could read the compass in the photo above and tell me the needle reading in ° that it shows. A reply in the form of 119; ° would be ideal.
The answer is 30; °
